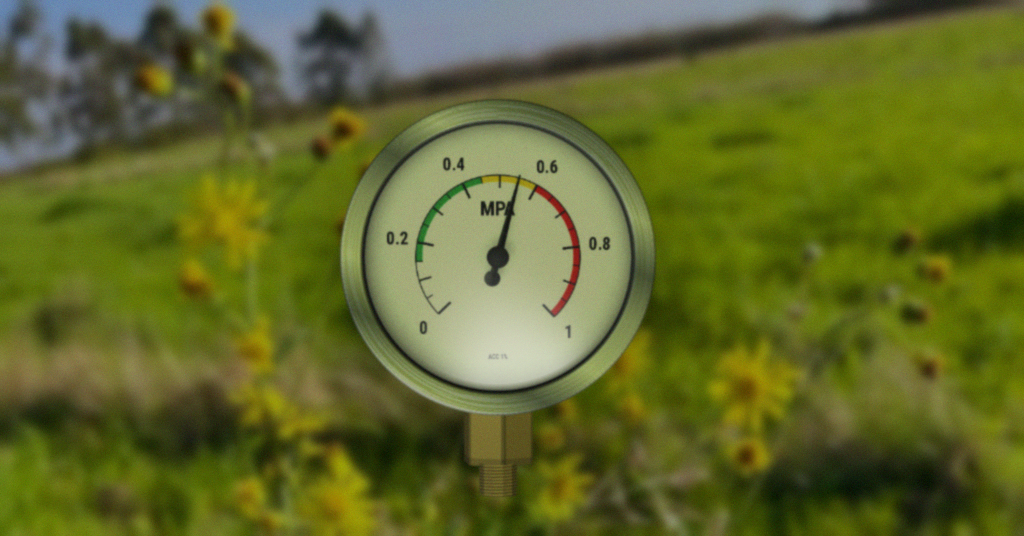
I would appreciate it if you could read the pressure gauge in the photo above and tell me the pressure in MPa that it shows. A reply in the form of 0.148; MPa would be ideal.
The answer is 0.55; MPa
